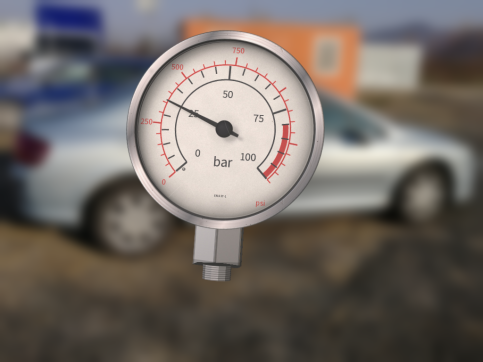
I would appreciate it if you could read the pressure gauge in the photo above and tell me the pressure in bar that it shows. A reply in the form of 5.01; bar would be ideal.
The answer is 25; bar
